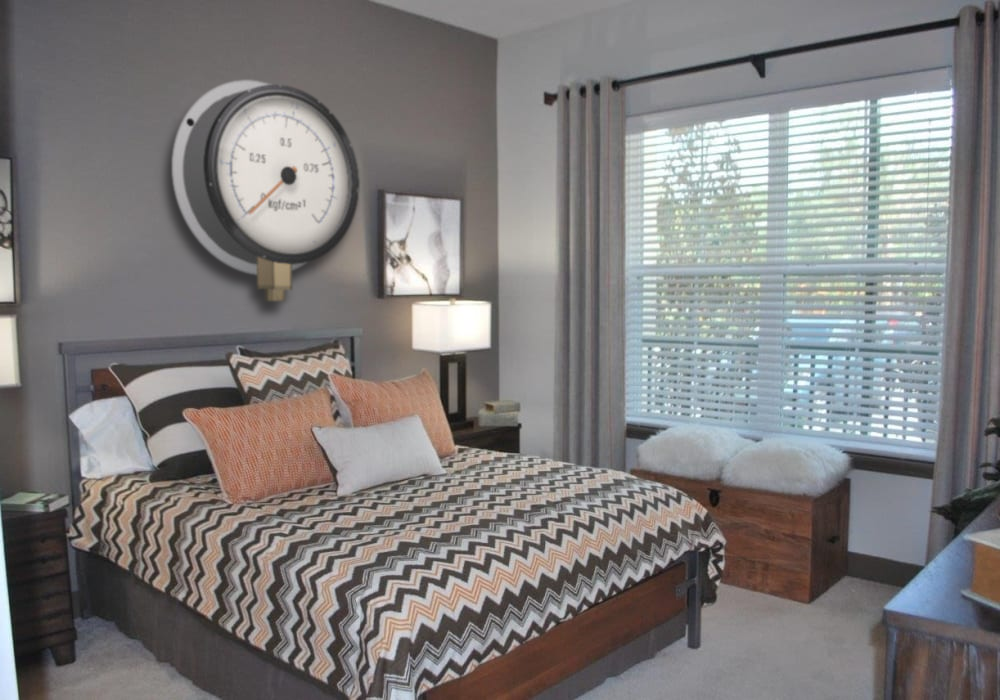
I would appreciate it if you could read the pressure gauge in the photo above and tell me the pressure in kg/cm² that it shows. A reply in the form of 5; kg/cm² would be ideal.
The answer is 0; kg/cm²
